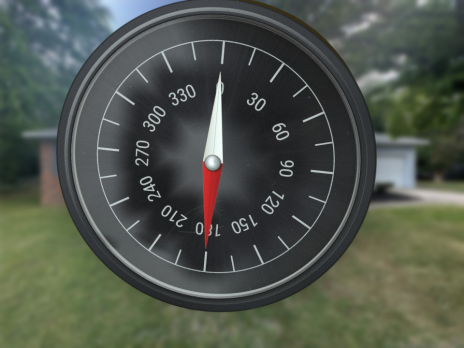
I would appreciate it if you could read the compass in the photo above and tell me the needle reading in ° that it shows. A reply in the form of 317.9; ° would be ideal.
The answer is 180; °
